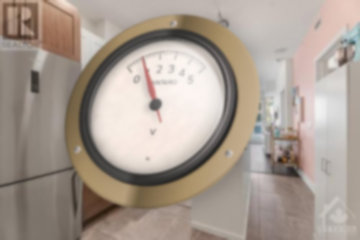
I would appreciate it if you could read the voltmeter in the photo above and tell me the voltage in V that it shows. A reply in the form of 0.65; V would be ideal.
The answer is 1; V
